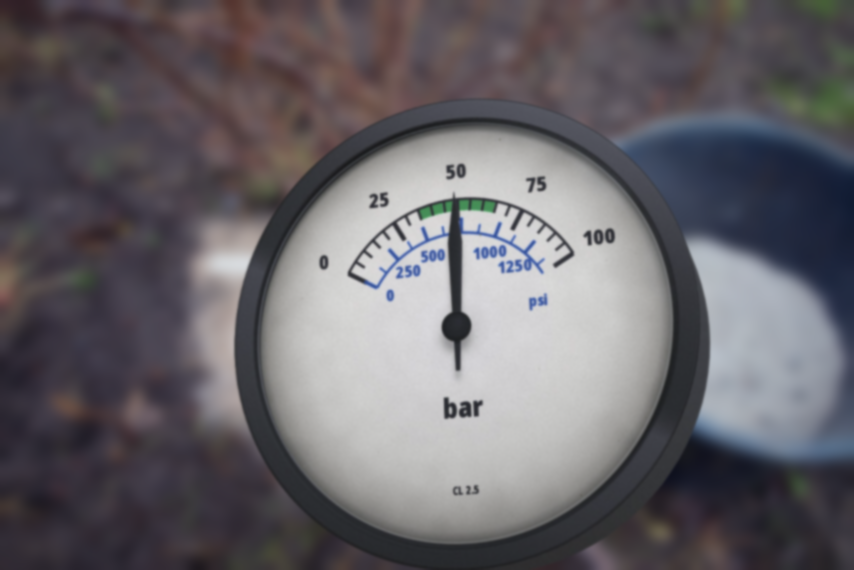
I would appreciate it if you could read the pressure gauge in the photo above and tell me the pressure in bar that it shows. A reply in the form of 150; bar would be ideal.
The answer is 50; bar
